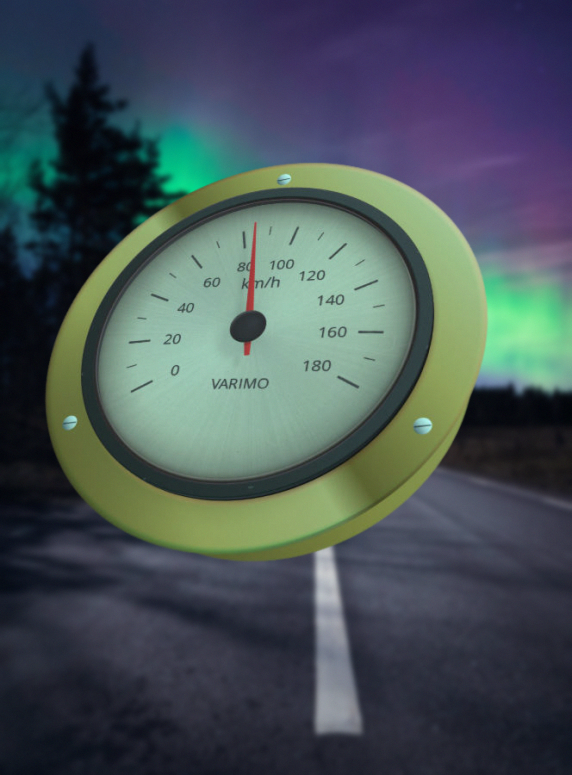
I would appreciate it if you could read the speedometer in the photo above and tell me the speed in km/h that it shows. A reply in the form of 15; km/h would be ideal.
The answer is 85; km/h
